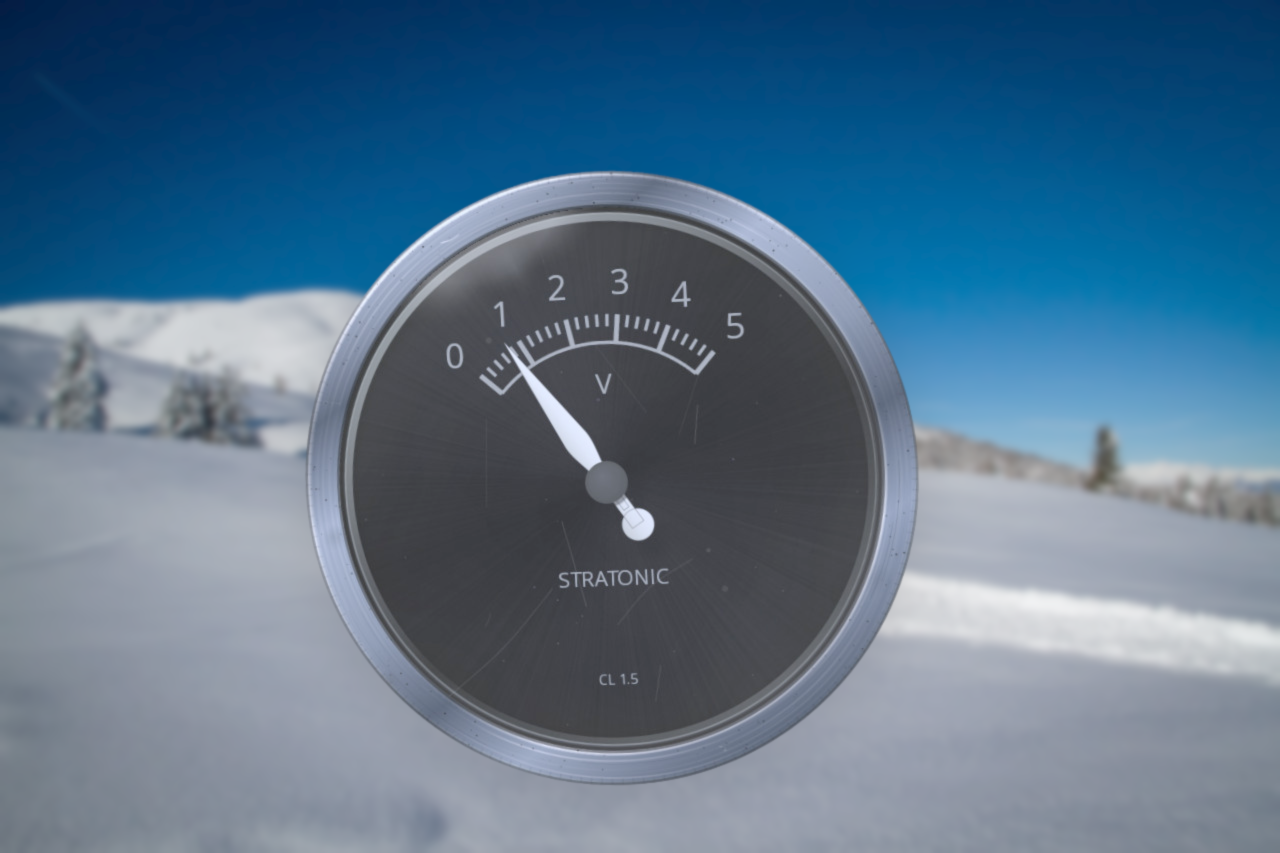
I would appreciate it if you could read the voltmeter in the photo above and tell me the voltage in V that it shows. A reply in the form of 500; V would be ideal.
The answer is 0.8; V
